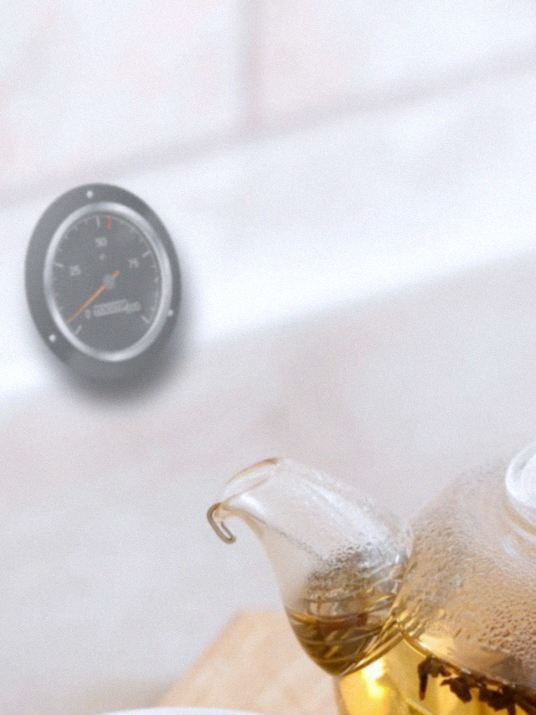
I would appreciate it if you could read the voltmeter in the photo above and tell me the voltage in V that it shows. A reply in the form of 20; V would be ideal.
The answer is 5; V
